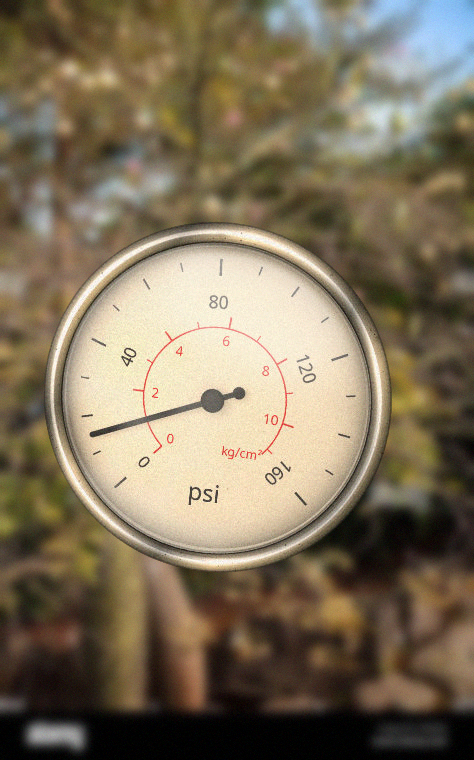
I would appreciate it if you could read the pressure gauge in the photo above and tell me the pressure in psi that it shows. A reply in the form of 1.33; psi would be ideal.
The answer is 15; psi
